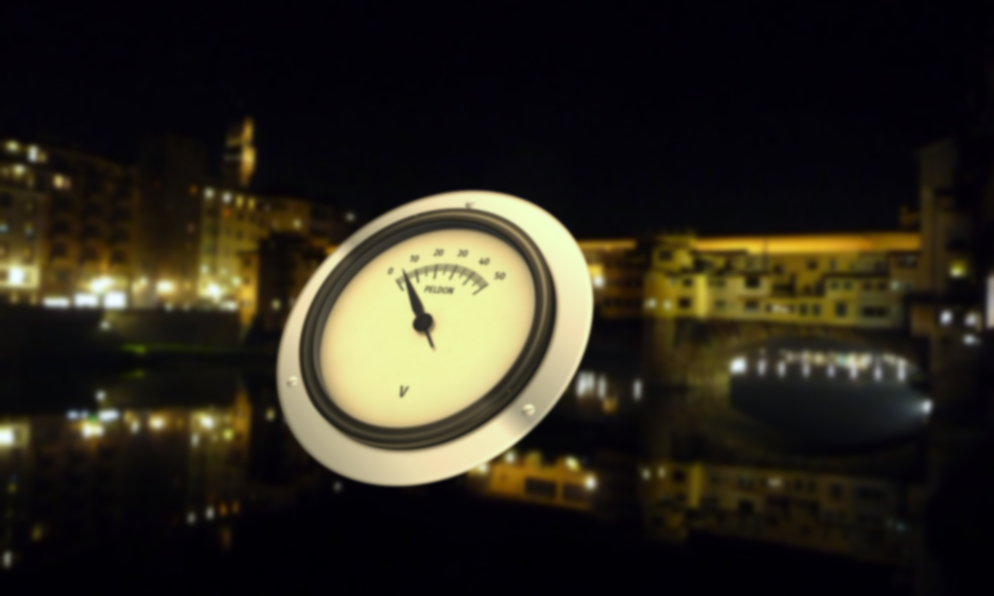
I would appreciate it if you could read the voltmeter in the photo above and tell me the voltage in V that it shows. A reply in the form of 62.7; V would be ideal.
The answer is 5; V
